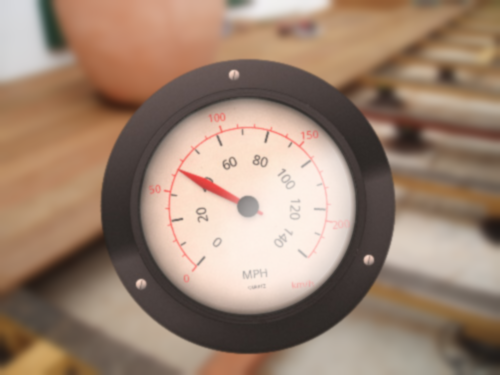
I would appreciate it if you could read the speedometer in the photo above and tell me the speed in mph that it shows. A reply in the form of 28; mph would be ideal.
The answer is 40; mph
